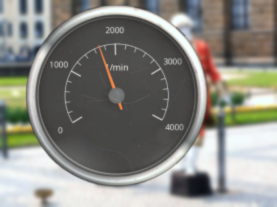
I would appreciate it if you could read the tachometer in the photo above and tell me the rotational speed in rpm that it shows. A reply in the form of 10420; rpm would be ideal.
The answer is 1700; rpm
